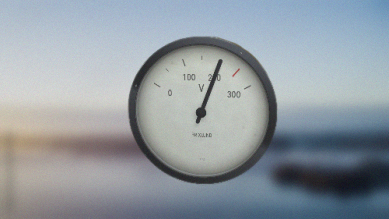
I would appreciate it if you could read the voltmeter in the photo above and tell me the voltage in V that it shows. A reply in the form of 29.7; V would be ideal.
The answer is 200; V
